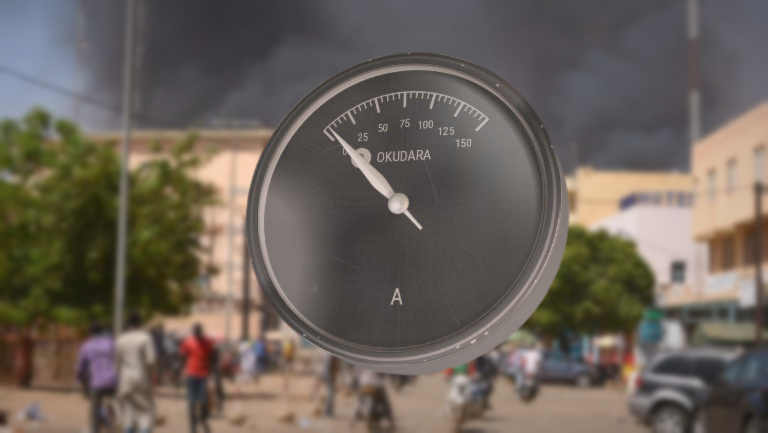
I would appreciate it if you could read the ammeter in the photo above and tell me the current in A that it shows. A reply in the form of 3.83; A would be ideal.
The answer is 5; A
